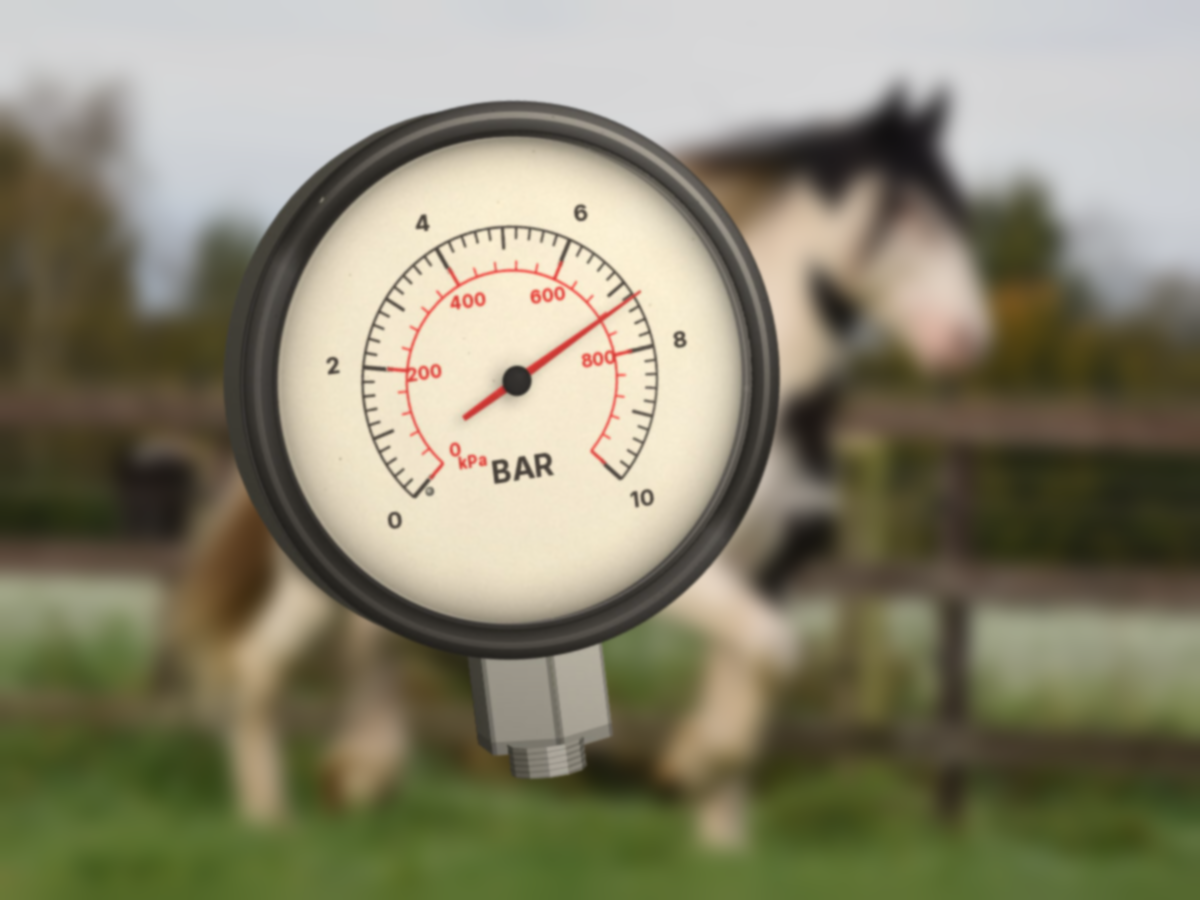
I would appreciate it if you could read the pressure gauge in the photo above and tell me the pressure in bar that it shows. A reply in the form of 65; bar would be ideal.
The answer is 7.2; bar
